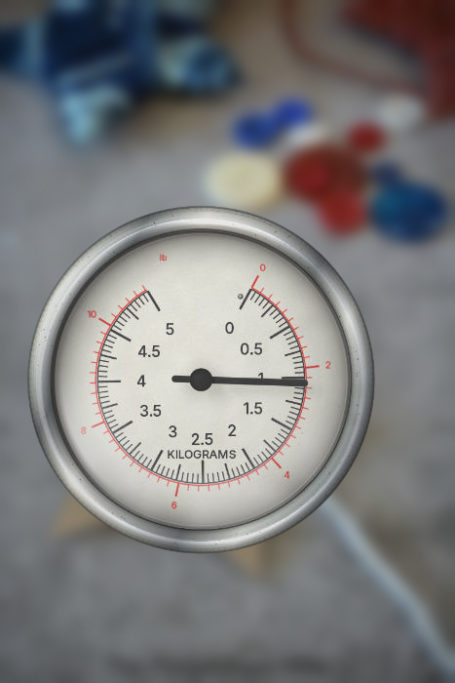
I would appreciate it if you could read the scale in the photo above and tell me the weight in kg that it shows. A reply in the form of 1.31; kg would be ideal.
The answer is 1.05; kg
